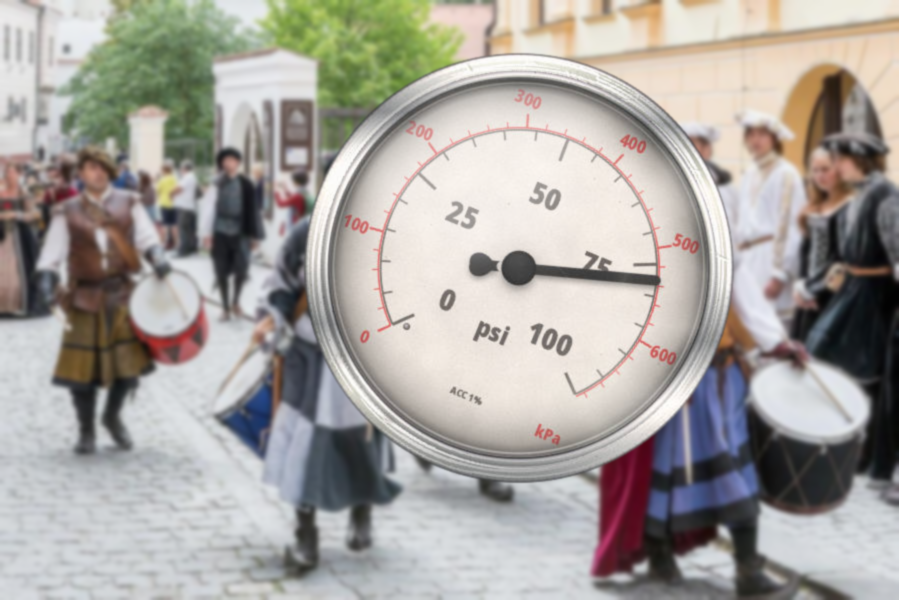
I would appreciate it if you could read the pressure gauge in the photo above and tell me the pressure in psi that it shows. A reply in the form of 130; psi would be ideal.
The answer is 77.5; psi
